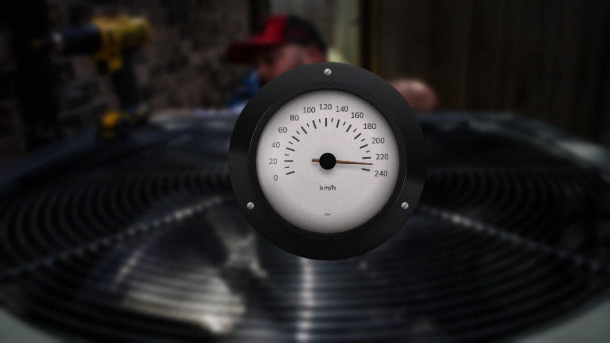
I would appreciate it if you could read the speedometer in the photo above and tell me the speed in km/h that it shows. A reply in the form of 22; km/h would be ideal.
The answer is 230; km/h
